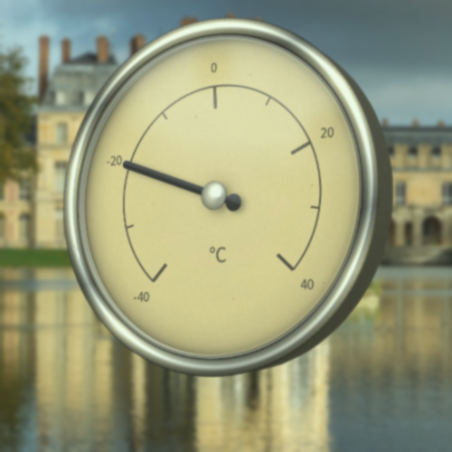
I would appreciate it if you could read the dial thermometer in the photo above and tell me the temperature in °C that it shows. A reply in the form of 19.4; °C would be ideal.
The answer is -20; °C
